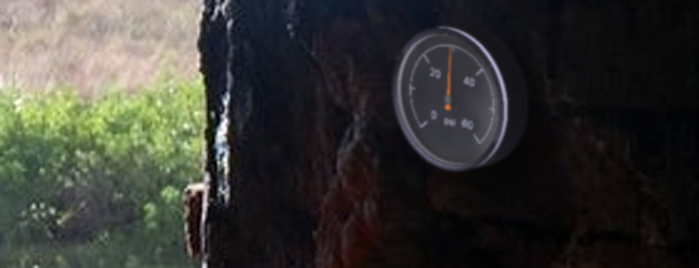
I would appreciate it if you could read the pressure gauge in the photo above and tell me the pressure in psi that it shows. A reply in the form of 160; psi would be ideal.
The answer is 30; psi
